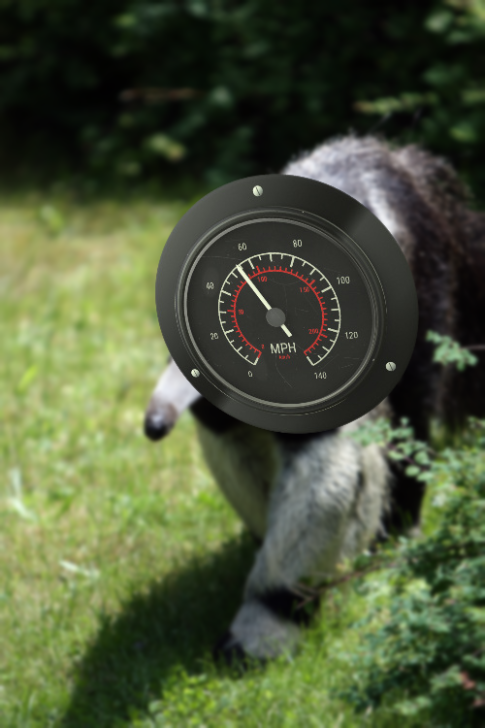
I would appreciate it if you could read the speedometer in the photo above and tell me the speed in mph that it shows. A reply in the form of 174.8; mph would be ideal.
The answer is 55; mph
